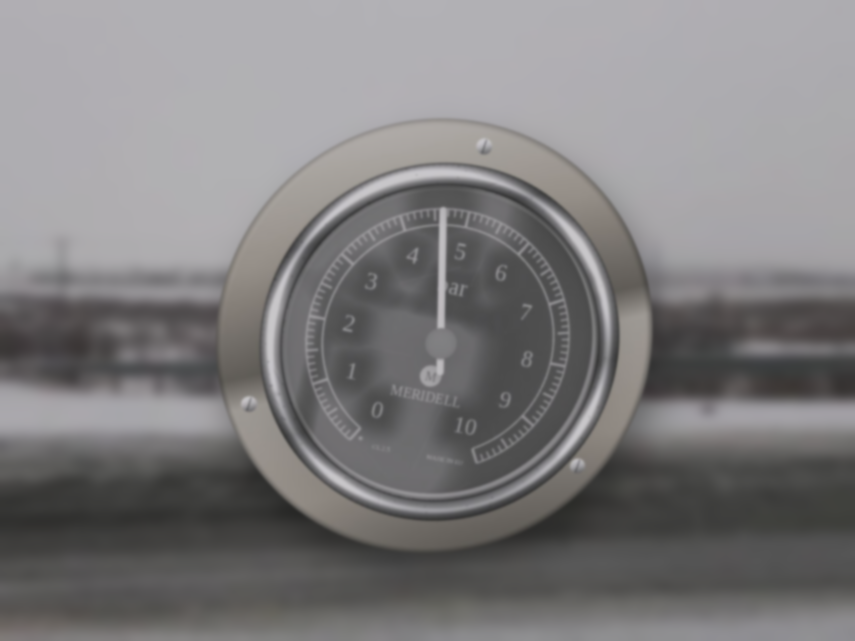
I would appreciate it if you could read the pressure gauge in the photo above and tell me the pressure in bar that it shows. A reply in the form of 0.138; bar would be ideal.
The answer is 4.6; bar
